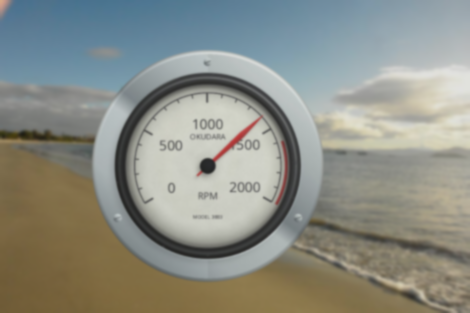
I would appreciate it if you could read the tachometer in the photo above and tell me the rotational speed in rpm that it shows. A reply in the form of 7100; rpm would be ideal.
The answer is 1400; rpm
